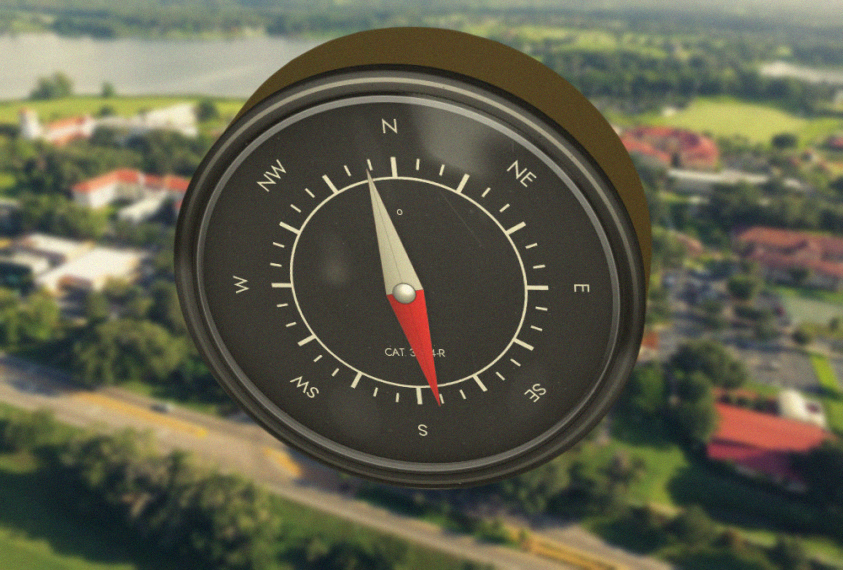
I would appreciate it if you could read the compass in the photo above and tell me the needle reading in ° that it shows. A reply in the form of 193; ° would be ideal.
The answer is 170; °
